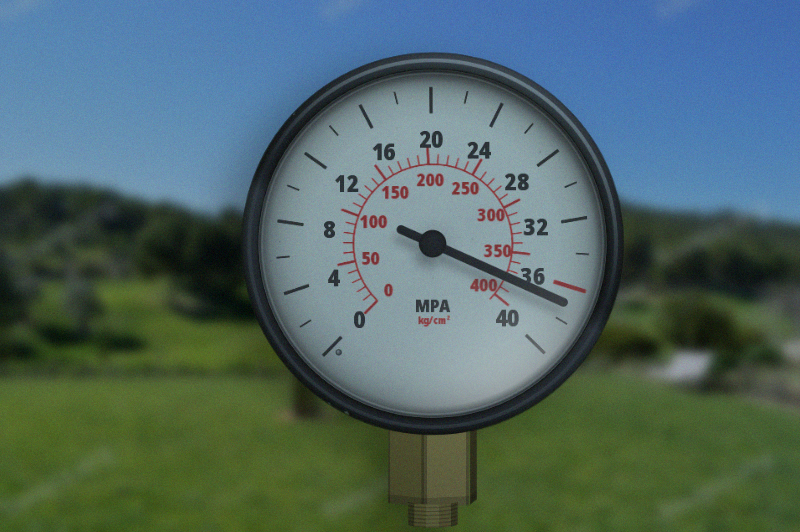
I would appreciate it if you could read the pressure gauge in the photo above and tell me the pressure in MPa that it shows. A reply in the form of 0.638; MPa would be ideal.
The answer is 37; MPa
